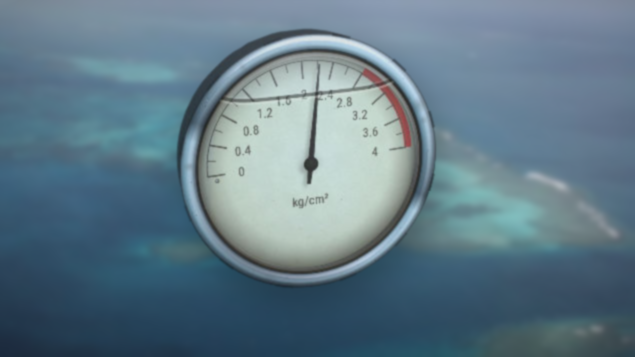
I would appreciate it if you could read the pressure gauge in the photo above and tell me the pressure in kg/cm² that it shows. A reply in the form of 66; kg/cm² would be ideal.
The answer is 2.2; kg/cm²
